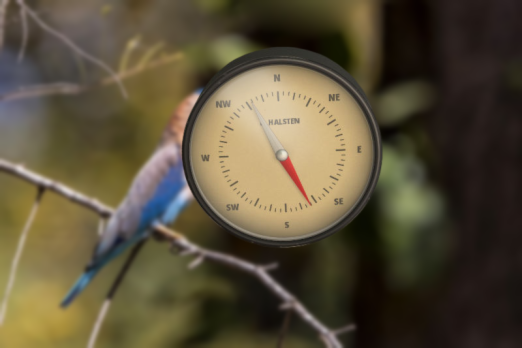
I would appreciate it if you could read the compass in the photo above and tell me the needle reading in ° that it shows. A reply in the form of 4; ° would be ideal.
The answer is 155; °
